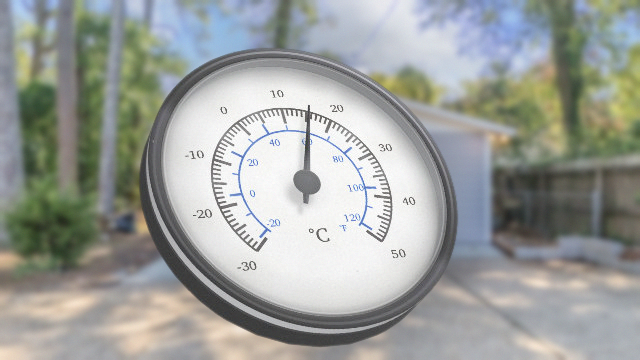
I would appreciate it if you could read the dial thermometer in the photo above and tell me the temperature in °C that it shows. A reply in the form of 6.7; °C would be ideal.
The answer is 15; °C
